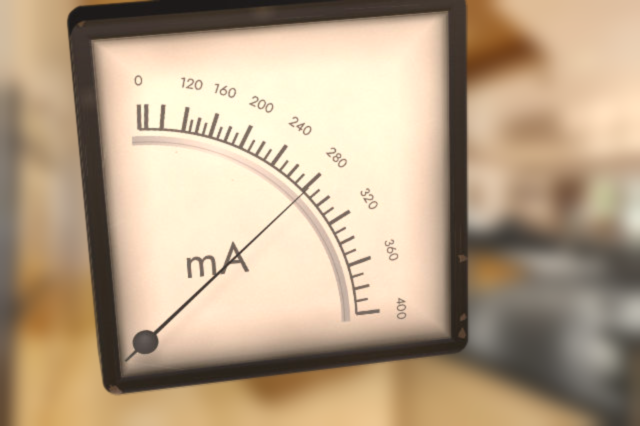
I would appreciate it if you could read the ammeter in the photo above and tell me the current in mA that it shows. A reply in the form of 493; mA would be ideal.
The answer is 280; mA
